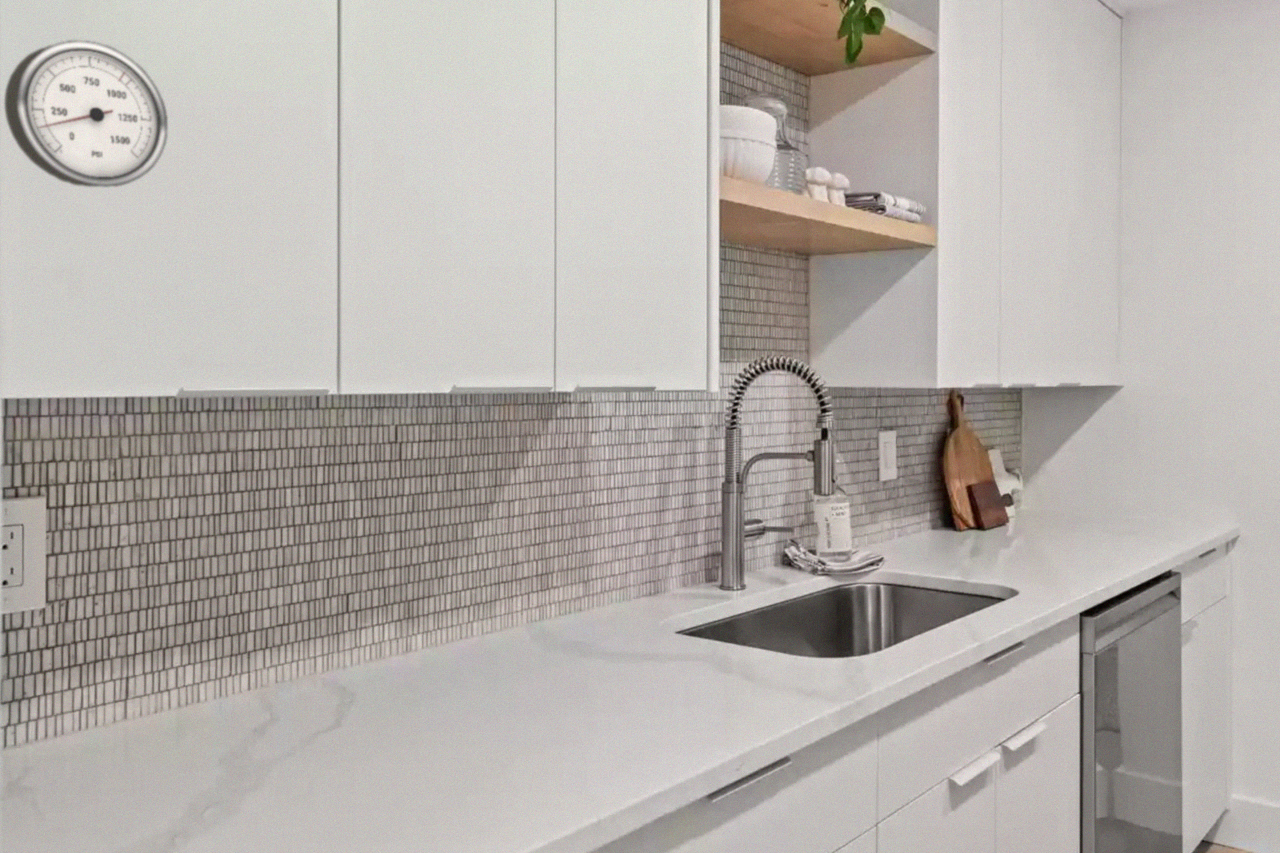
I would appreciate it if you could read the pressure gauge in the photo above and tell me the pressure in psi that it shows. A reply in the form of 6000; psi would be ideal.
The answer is 150; psi
